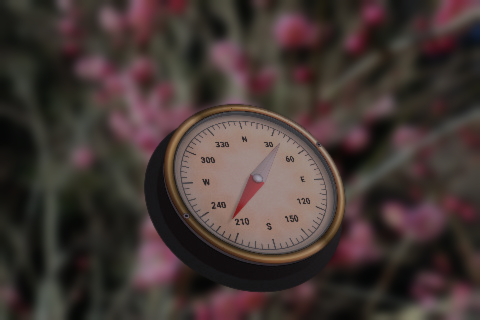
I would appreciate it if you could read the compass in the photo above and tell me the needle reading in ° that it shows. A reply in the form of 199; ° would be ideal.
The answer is 220; °
